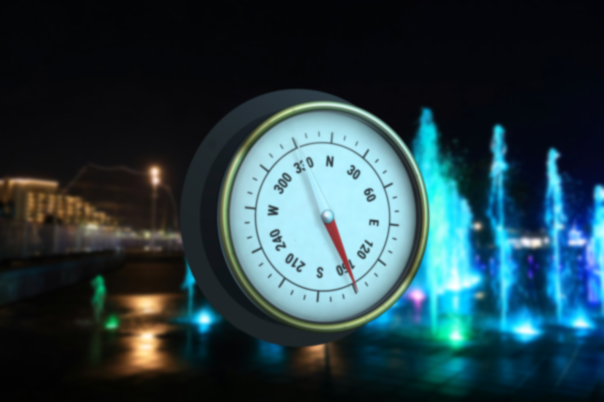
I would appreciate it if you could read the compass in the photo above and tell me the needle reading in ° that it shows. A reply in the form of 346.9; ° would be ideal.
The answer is 150; °
